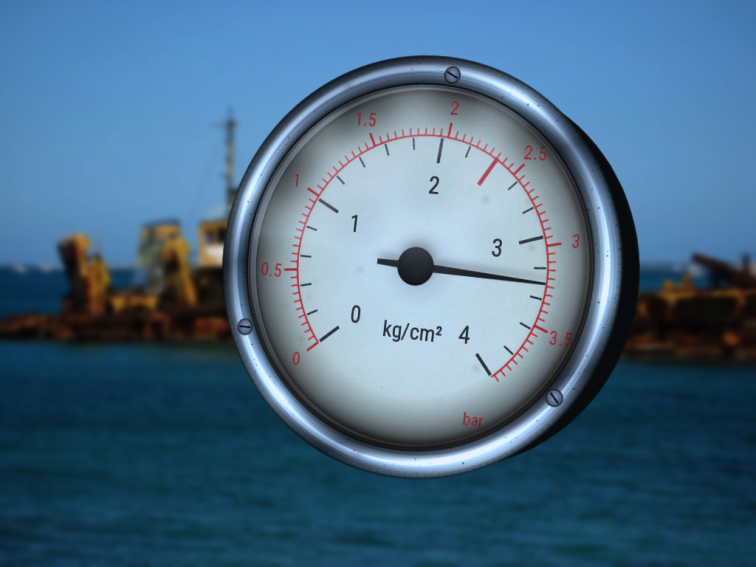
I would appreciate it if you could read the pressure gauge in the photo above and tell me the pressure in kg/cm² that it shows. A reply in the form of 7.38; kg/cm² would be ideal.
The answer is 3.3; kg/cm²
